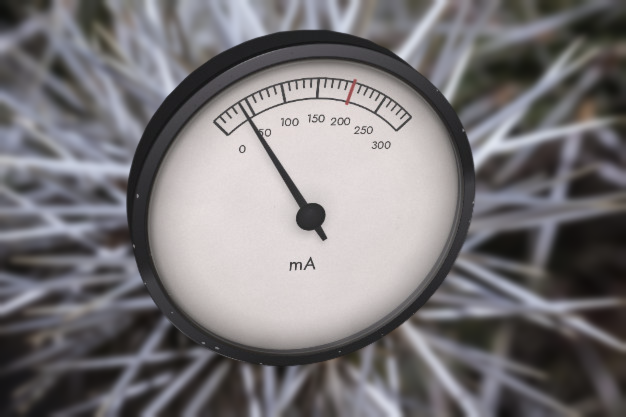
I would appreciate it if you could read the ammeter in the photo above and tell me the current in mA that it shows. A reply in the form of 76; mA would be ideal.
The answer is 40; mA
